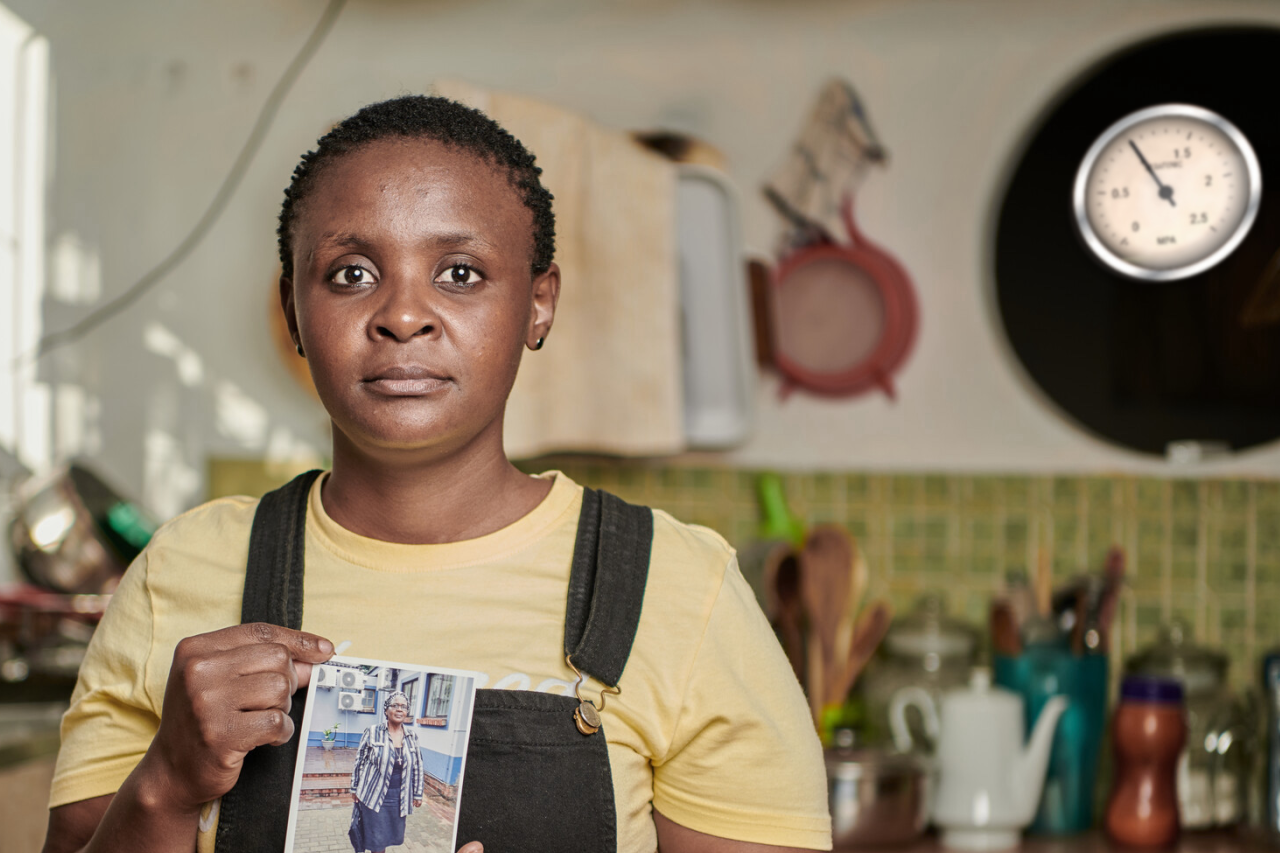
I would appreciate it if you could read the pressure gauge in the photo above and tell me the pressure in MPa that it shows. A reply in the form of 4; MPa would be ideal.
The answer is 1; MPa
